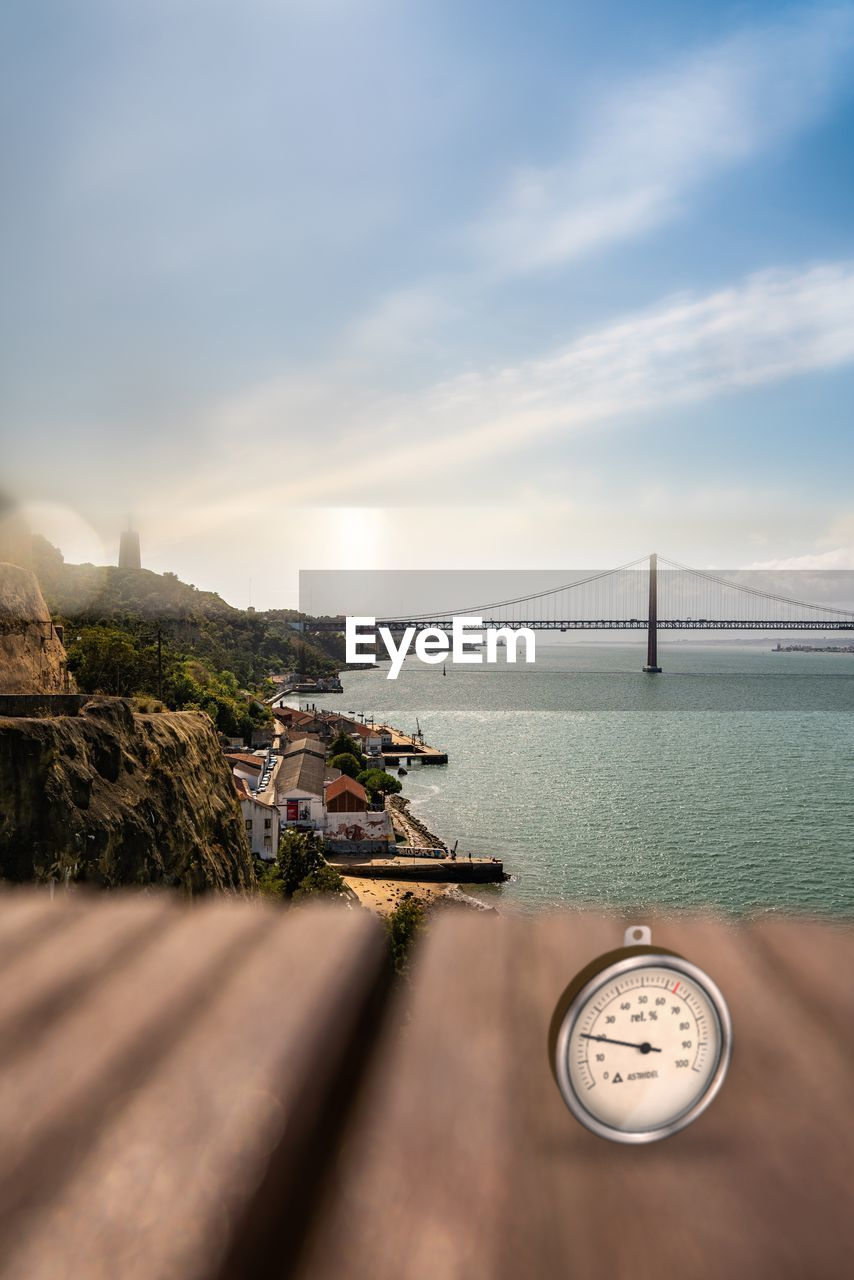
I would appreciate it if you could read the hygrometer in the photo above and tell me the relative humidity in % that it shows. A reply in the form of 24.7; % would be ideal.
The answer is 20; %
